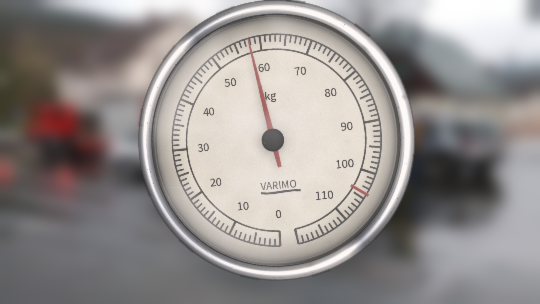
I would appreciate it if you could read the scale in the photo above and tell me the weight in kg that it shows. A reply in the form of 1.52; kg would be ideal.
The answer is 58; kg
